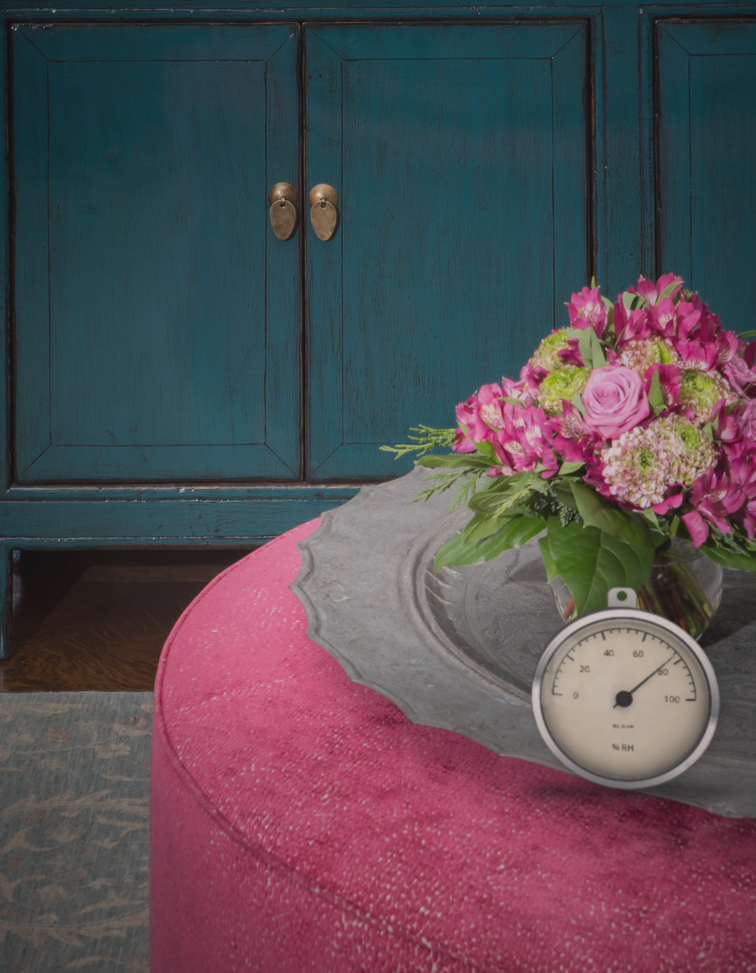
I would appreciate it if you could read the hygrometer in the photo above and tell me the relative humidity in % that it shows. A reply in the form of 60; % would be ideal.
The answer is 76; %
